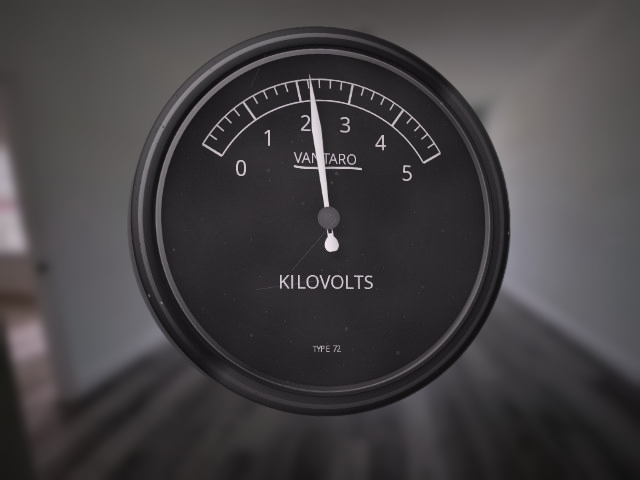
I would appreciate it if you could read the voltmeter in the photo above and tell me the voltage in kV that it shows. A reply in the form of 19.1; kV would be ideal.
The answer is 2.2; kV
